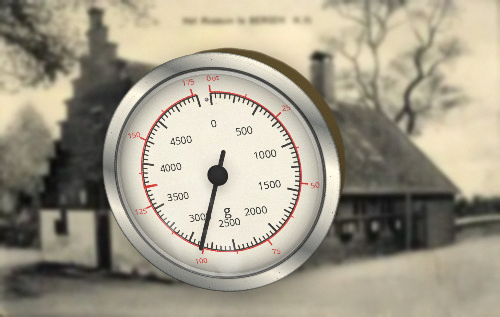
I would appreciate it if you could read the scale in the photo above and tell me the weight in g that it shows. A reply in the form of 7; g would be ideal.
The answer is 2850; g
